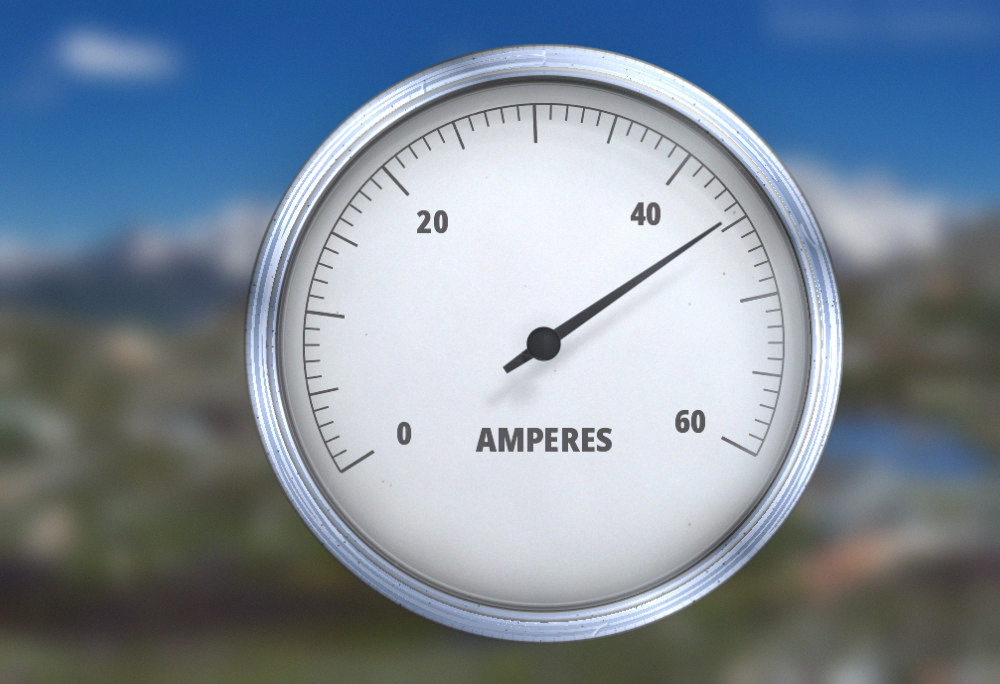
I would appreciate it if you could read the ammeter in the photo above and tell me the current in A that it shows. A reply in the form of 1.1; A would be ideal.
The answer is 44.5; A
